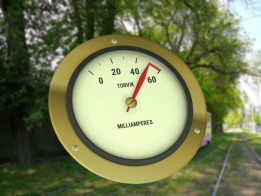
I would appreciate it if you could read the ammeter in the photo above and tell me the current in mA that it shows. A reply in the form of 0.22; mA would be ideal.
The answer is 50; mA
